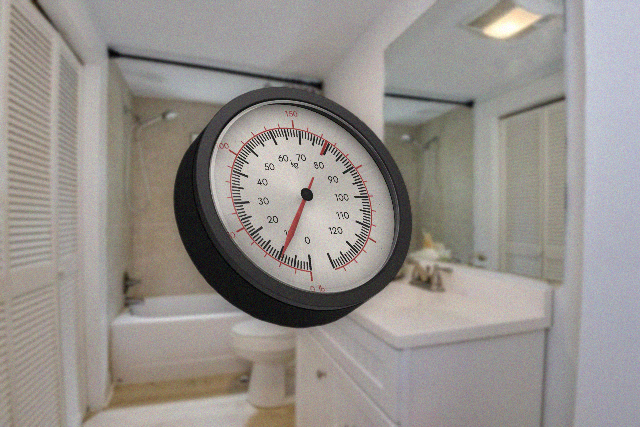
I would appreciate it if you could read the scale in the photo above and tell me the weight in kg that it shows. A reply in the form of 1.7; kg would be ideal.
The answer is 10; kg
